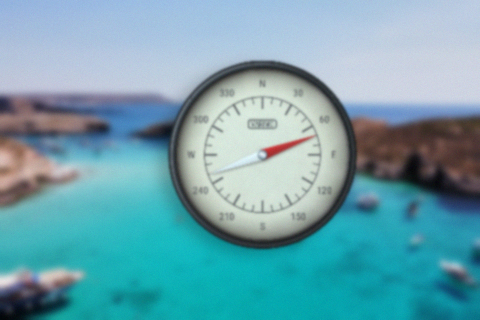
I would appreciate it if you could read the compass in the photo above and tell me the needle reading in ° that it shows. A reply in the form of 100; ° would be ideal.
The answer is 70; °
